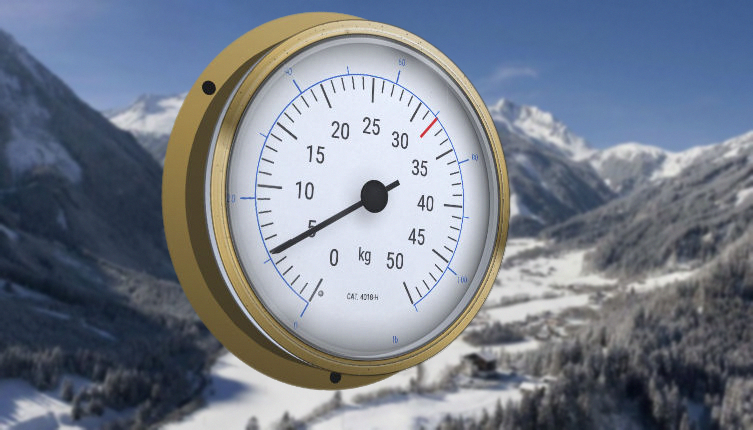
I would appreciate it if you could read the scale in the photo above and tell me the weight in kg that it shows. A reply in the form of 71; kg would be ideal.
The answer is 5; kg
